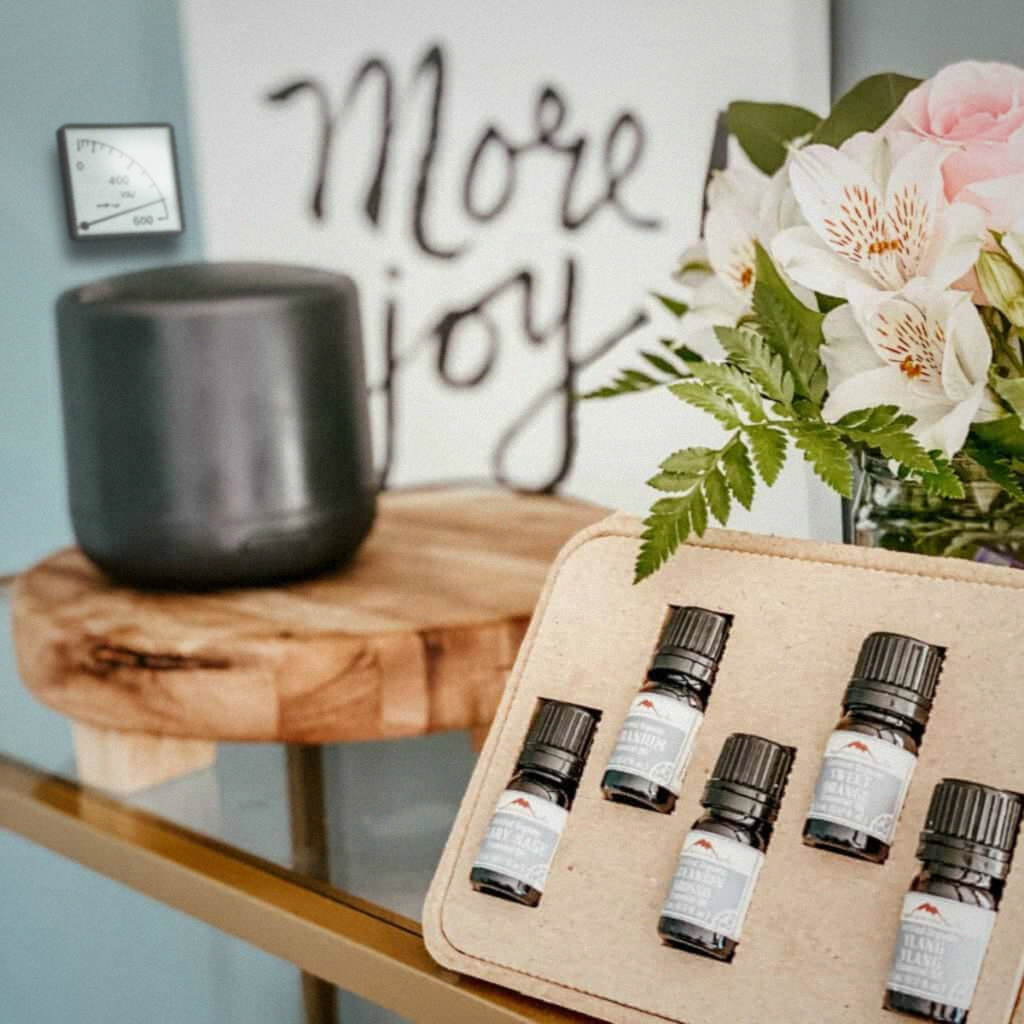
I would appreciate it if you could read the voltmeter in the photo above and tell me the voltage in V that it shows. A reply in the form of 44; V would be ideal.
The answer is 550; V
